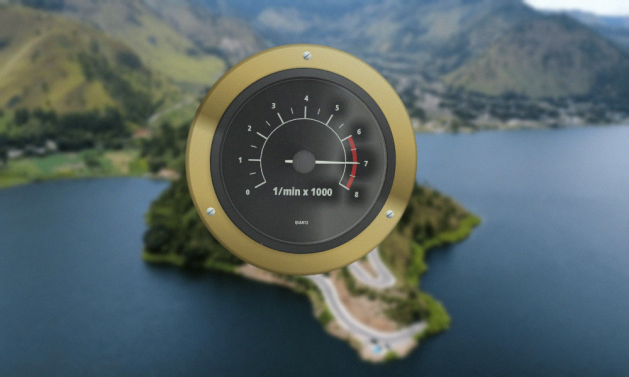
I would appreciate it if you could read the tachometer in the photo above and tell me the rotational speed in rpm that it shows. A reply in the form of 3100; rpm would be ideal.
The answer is 7000; rpm
